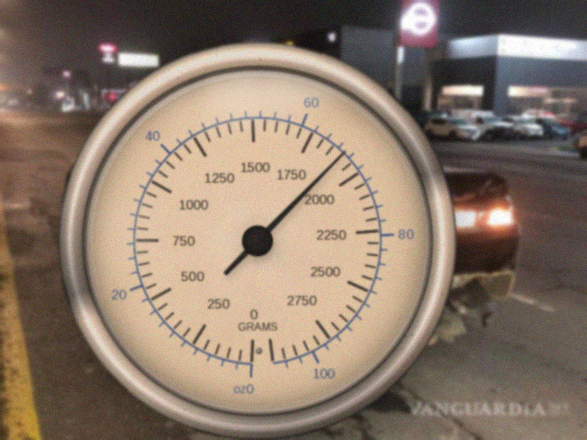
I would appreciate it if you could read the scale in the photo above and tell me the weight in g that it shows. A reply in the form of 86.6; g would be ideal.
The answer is 1900; g
